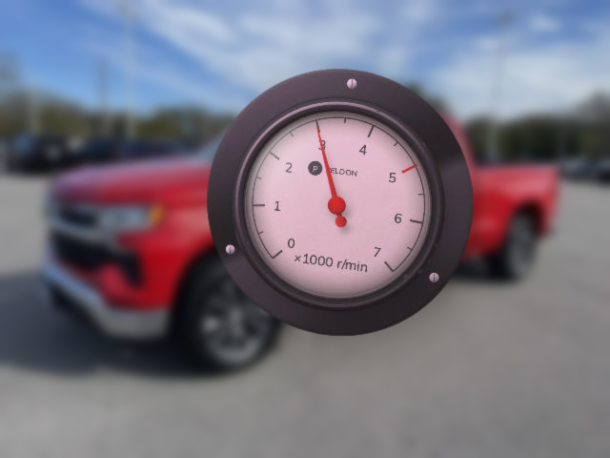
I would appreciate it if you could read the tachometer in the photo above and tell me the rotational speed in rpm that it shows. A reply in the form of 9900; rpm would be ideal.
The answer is 3000; rpm
